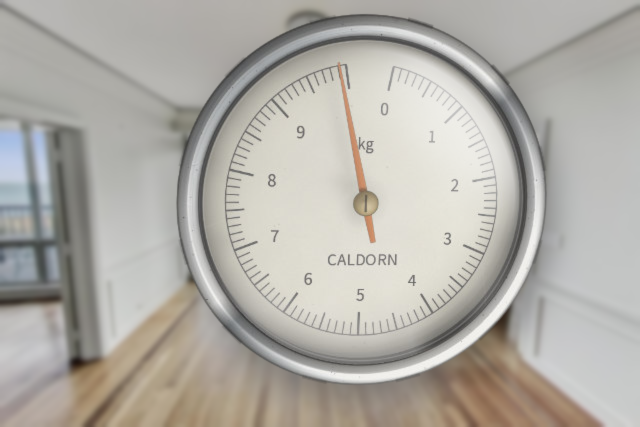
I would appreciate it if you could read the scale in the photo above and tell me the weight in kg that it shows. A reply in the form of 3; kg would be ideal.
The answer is 9.9; kg
